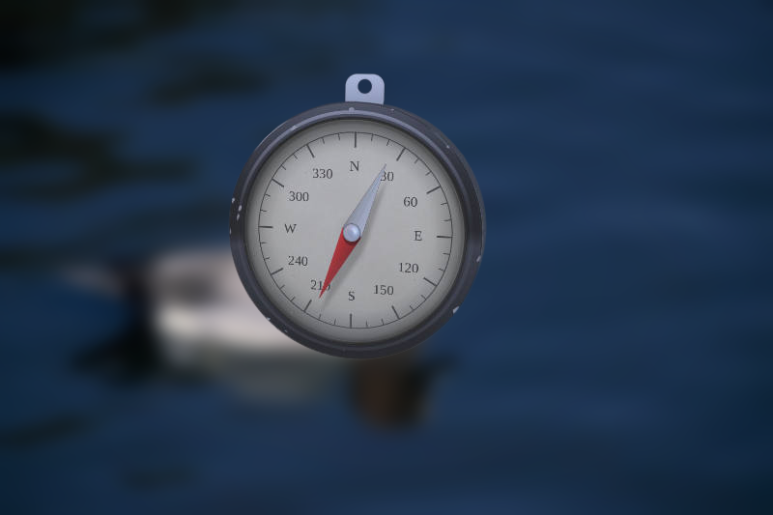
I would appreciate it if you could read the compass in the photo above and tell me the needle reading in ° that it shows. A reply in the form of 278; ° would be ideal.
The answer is 205; °
